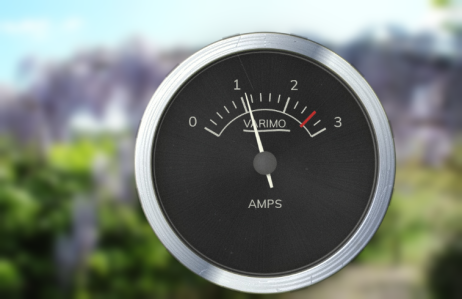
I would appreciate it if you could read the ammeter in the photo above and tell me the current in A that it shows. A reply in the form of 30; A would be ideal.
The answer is 1.1; A
